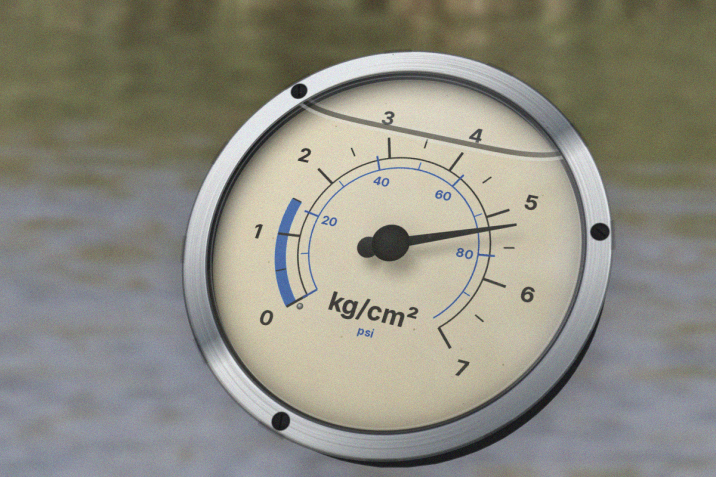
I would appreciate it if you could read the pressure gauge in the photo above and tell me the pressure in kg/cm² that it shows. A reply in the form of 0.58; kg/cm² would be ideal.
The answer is 5.25; kg/cm²
